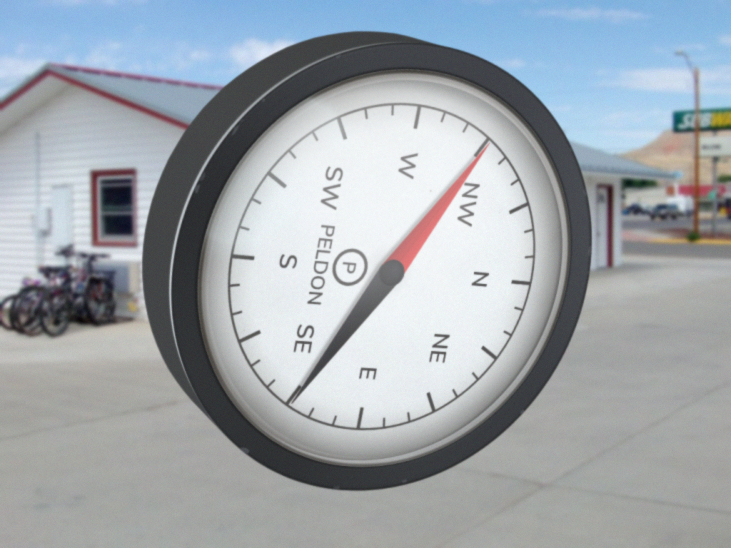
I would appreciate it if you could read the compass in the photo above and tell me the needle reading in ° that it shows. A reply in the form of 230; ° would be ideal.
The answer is 300; °
